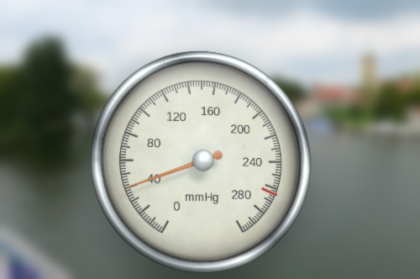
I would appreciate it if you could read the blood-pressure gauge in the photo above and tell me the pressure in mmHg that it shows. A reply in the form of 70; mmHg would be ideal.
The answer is 40; mmHg
